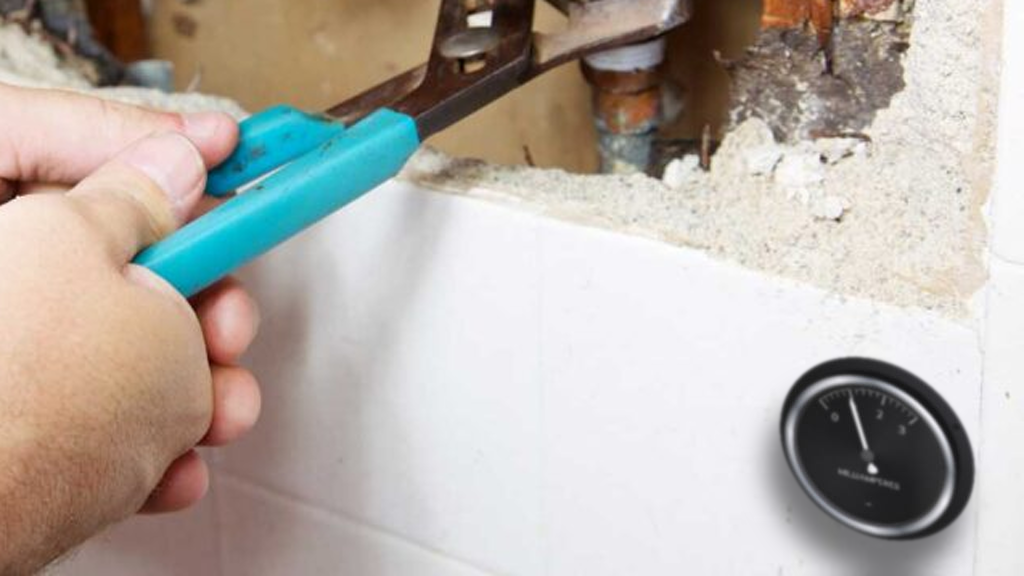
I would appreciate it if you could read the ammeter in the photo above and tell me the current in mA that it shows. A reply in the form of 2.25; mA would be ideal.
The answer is 1; mA
